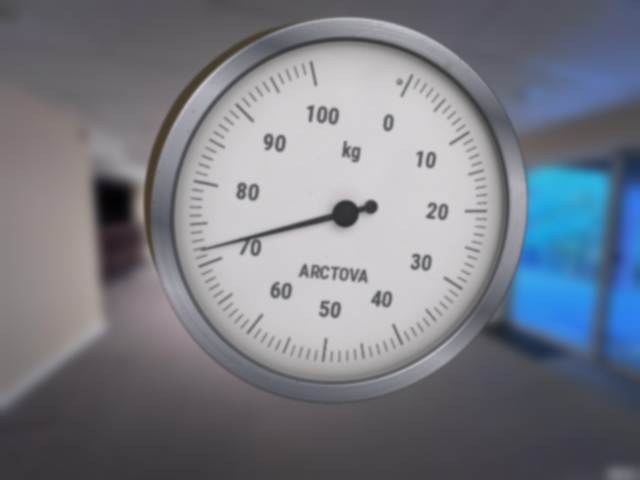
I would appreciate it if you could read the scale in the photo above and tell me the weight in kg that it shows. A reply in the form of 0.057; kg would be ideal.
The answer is 72; kg
